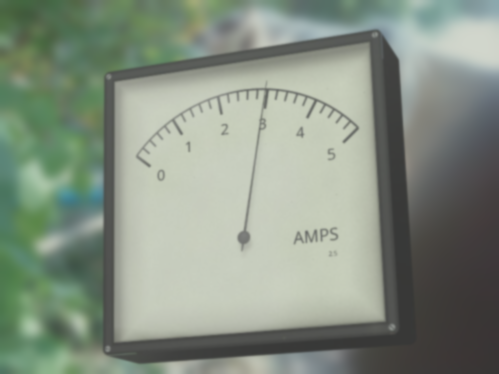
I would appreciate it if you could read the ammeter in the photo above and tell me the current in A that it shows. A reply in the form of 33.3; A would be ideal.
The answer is 3; A
